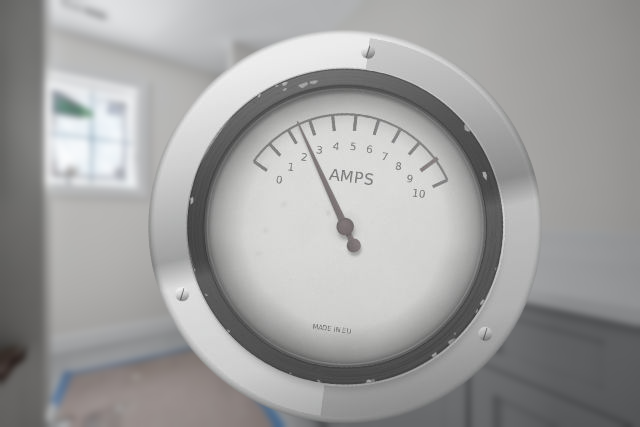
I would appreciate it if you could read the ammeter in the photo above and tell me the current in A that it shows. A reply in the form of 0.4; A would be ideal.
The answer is 2.5; A
